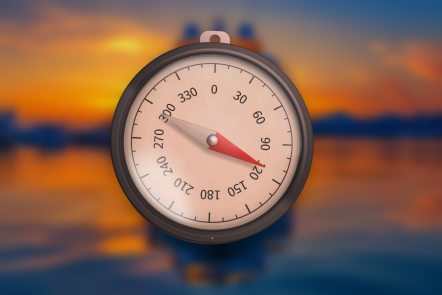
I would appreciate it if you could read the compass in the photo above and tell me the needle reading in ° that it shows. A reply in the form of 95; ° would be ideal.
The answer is 115; °
